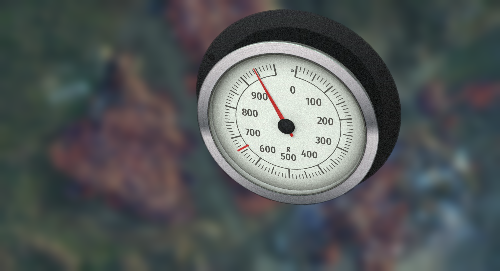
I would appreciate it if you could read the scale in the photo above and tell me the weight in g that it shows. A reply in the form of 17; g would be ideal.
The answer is 950; g
